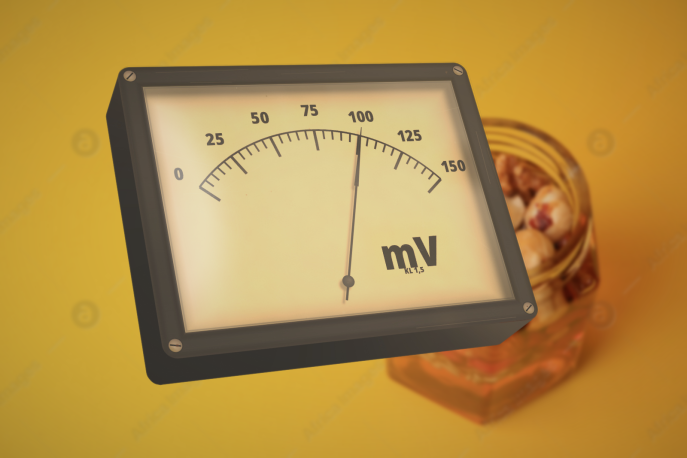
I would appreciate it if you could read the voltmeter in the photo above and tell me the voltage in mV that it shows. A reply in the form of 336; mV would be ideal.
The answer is 100; mV
